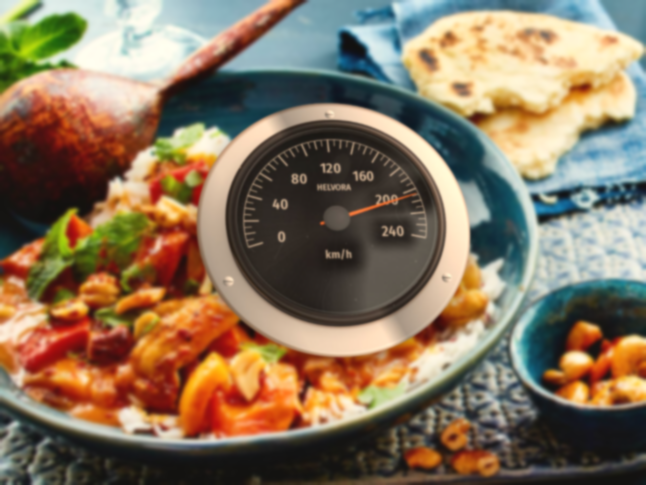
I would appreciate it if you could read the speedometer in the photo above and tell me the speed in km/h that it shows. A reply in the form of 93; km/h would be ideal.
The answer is 205; km/h
